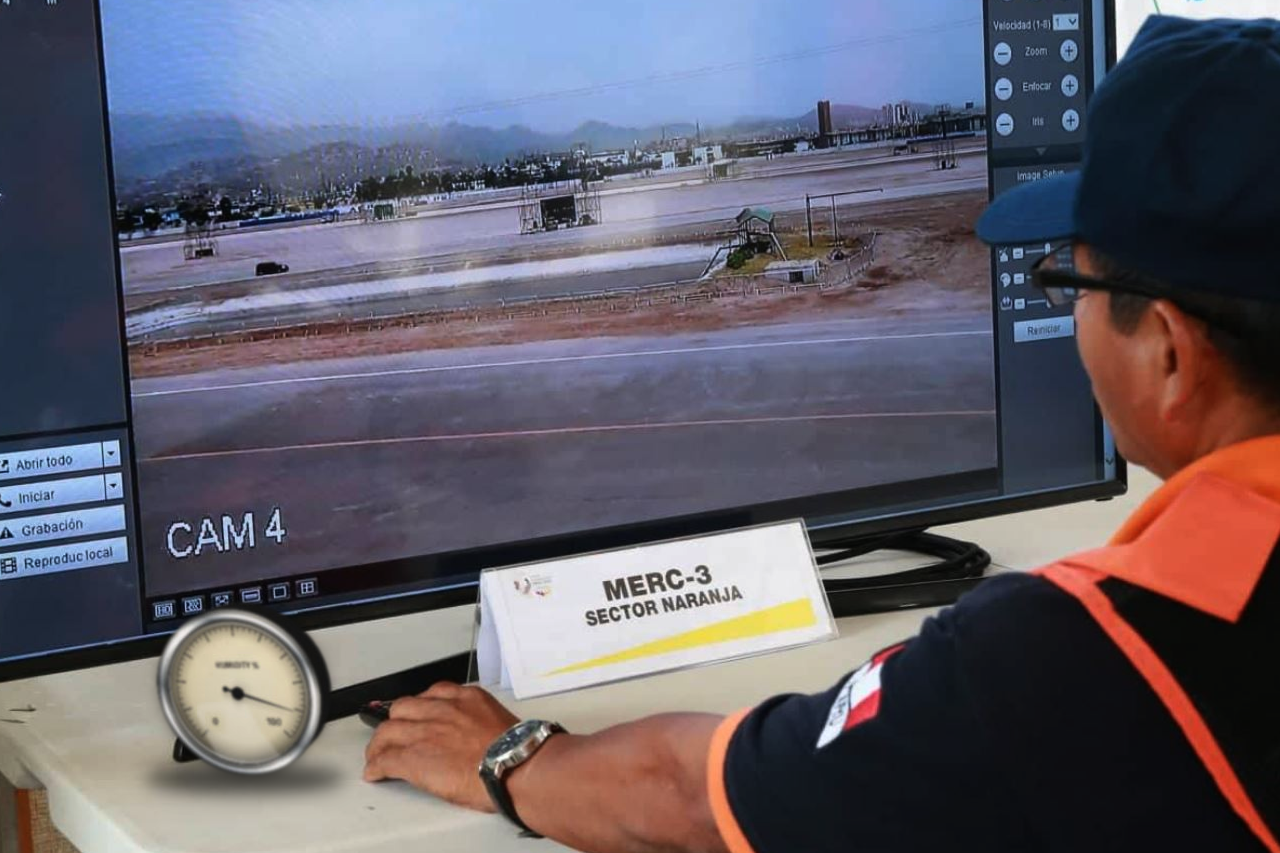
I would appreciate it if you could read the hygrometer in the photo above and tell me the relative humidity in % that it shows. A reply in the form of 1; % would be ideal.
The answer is 90; %
